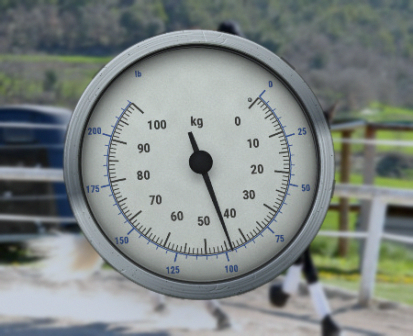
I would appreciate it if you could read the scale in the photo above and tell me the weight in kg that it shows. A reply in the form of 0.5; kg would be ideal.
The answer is 44; kg
